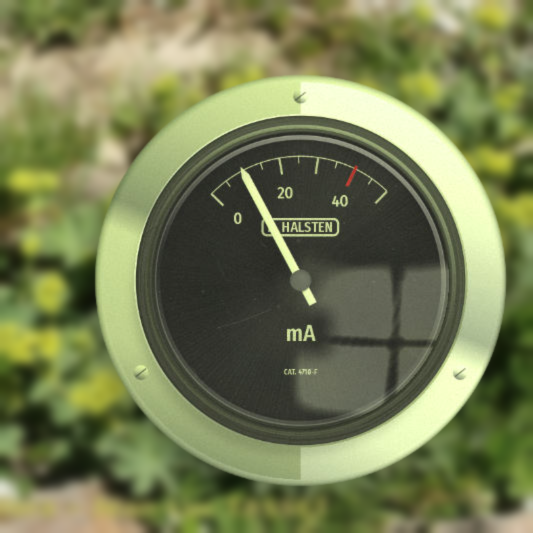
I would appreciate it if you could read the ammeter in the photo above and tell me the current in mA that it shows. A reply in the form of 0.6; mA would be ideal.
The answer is 10; mA
